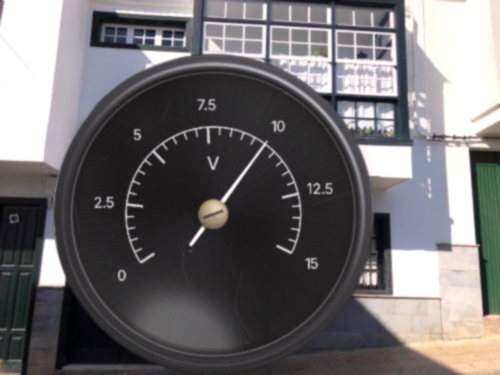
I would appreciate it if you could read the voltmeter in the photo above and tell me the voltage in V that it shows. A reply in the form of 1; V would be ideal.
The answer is 10; V
